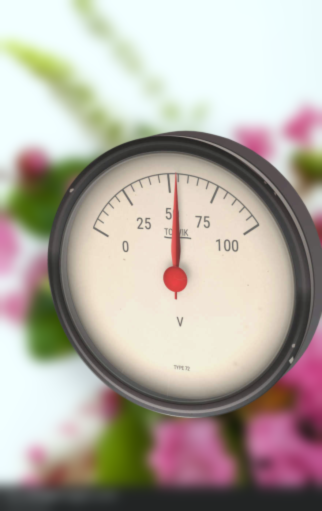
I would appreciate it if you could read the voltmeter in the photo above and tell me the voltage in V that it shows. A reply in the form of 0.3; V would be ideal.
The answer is 55; V
